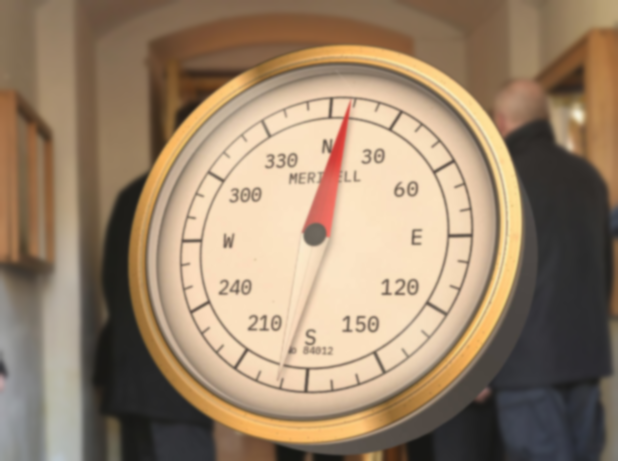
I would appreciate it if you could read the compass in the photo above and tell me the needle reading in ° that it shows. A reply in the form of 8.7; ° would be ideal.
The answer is 10; °
